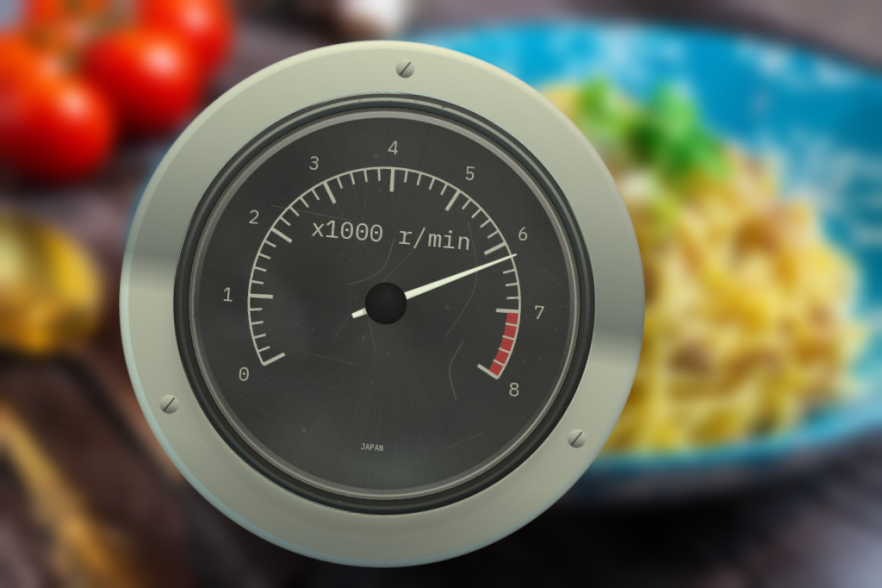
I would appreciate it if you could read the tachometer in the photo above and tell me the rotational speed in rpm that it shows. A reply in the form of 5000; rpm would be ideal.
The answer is 6200; rpm
